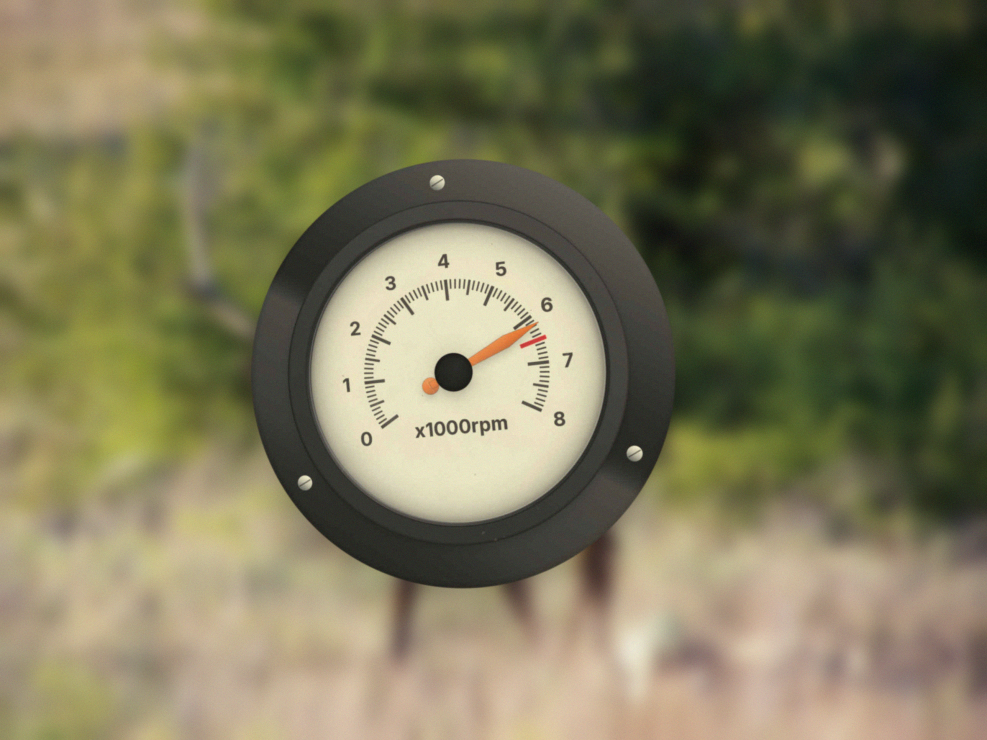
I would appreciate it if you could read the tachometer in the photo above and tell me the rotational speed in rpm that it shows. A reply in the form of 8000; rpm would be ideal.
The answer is 6200; rpm
